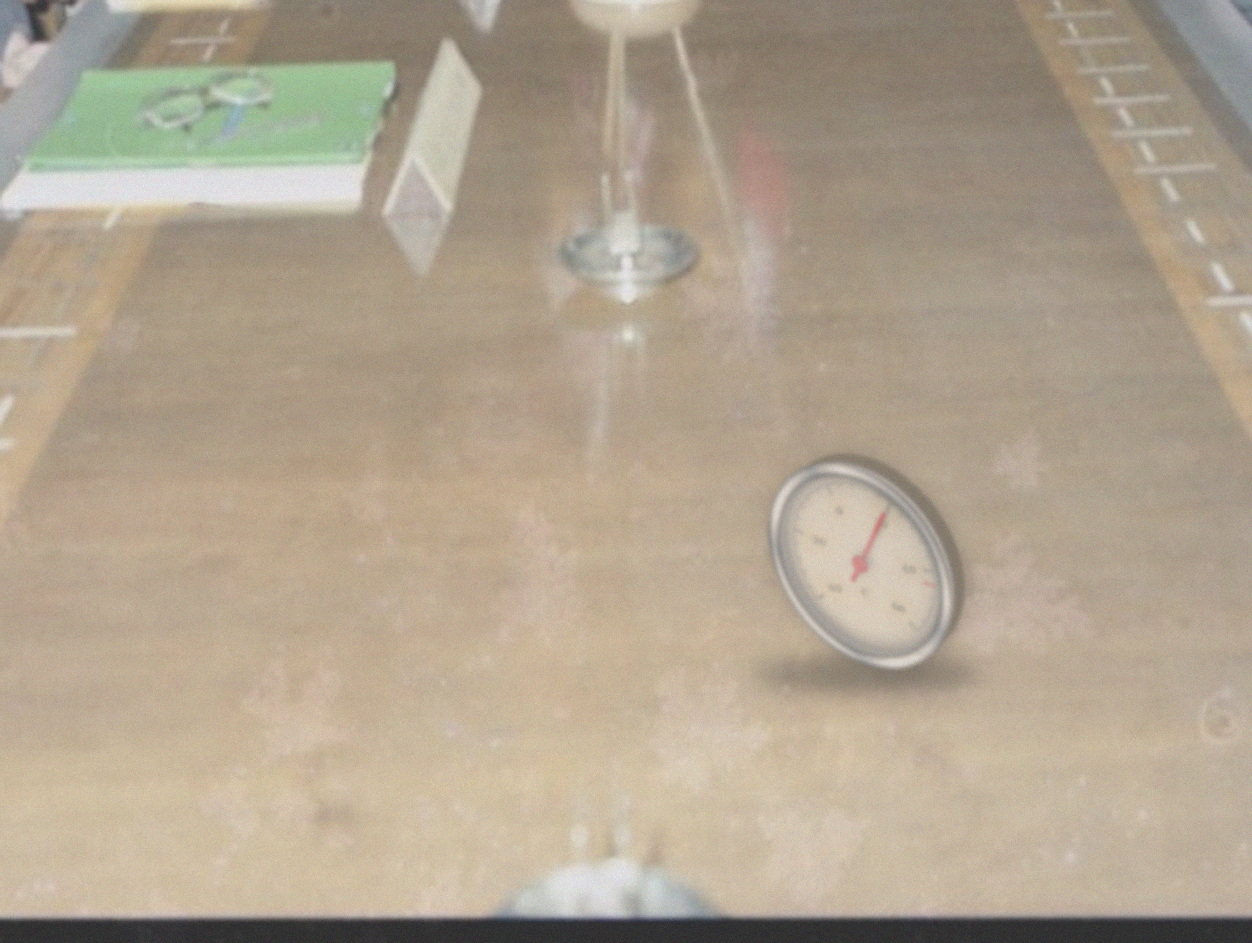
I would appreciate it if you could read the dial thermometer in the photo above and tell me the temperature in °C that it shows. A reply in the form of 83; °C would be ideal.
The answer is 20; °C
